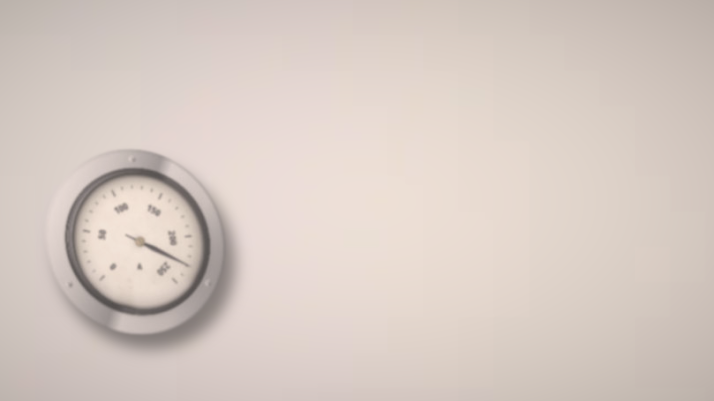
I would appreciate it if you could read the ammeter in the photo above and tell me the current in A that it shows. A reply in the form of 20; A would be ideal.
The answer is 230; A
